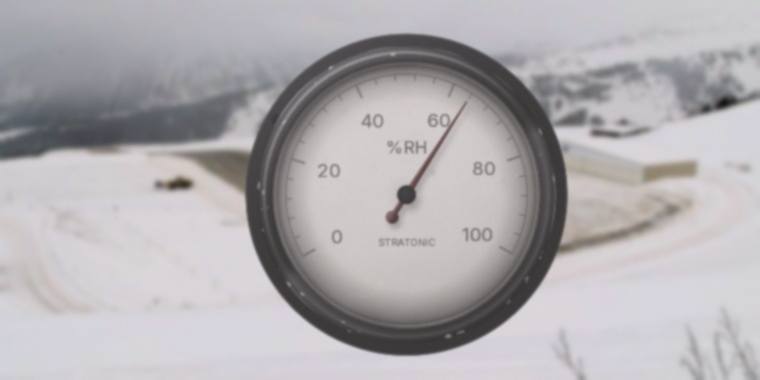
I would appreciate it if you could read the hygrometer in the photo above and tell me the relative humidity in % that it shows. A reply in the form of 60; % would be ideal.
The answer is 64; %
